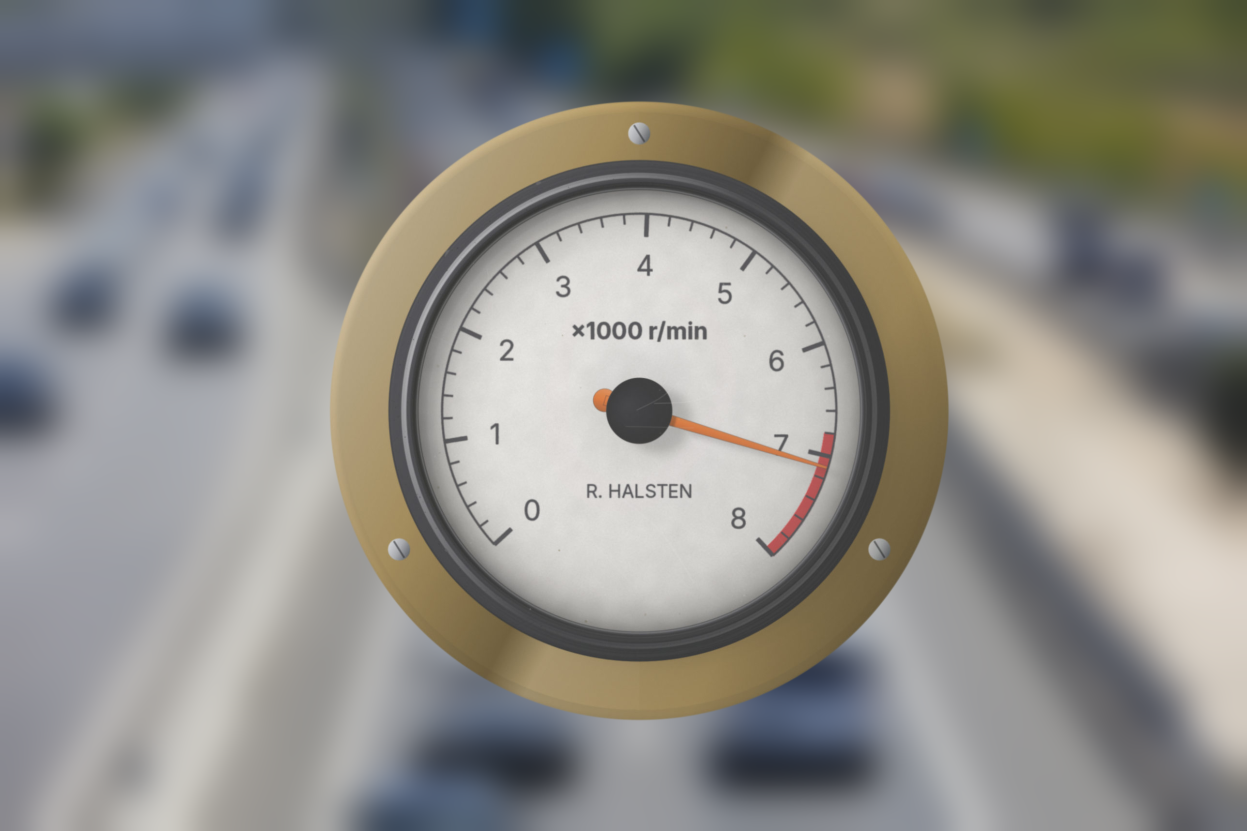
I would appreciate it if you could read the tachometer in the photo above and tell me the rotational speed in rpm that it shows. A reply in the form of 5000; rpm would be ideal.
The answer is 7100; rpm
